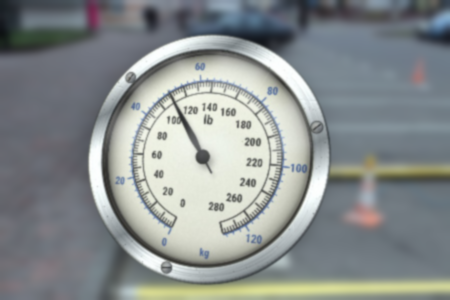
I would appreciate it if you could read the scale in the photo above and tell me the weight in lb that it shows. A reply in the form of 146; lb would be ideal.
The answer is 110; lb
